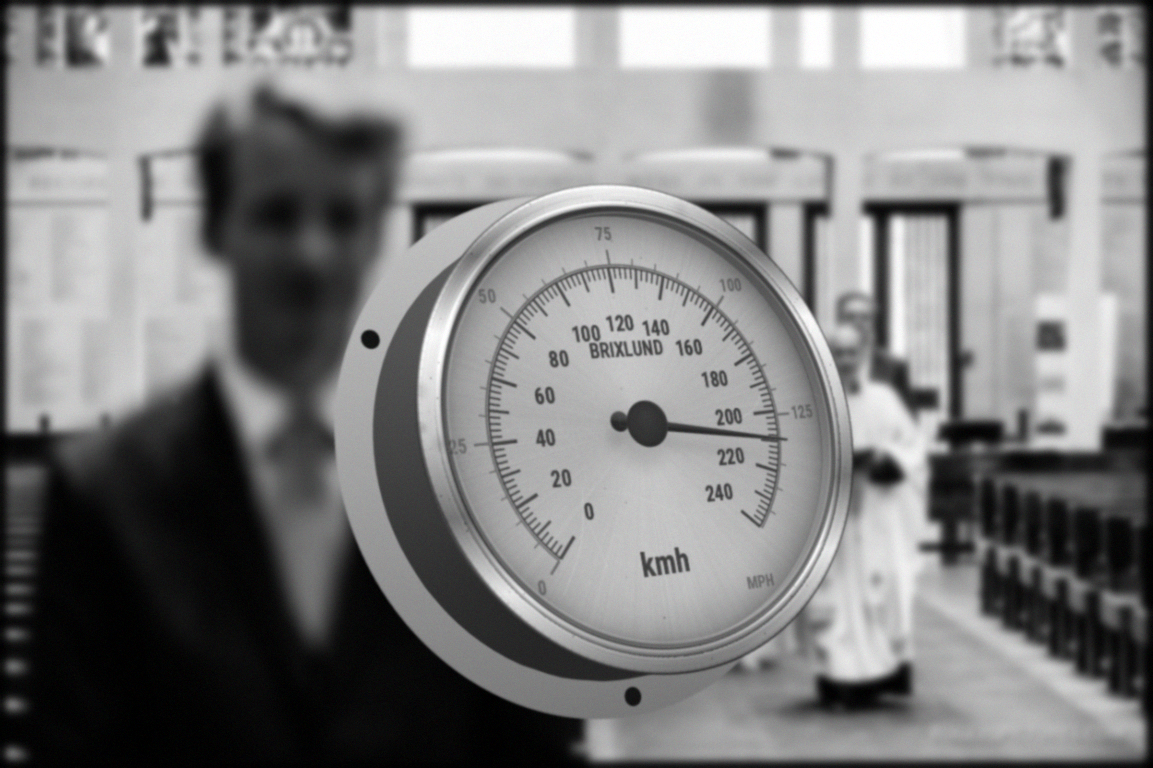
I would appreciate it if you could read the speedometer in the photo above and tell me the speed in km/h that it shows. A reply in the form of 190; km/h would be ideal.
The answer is 210; km/h
